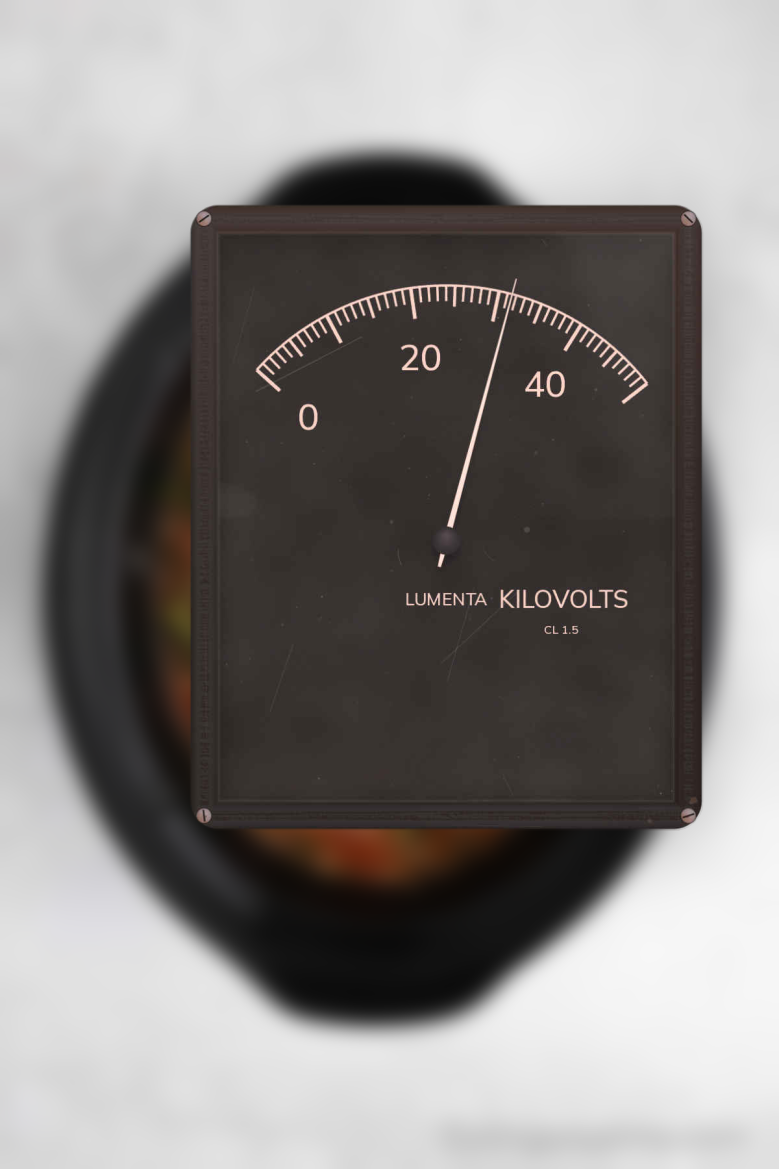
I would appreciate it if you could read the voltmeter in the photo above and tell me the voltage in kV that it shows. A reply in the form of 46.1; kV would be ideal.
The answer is 31.5; kV
